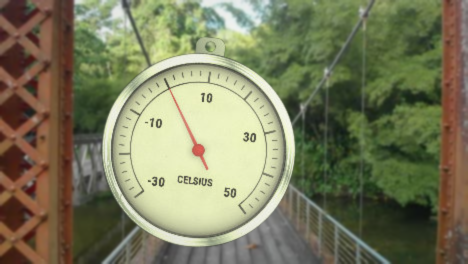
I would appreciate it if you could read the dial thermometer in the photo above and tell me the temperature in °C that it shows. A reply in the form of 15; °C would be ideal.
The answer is 0; °C
